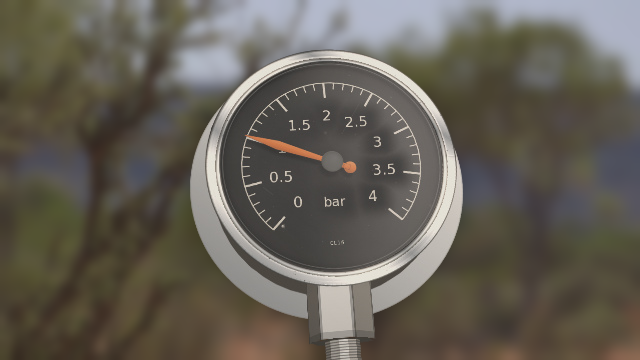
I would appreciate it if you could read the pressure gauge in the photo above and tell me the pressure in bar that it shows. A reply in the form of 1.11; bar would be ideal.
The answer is 1; bar
